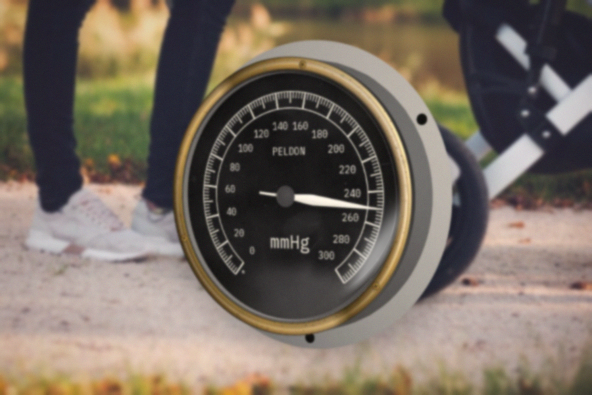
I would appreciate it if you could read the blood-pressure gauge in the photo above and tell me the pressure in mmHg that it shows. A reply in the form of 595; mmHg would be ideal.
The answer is 250; mmHg
